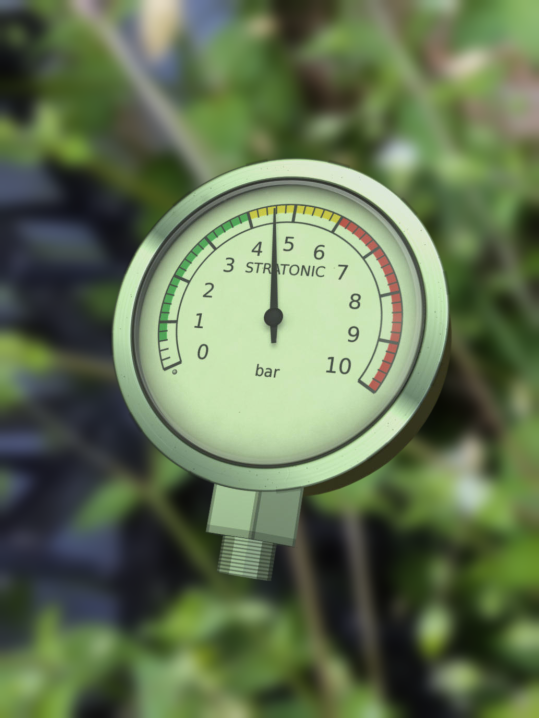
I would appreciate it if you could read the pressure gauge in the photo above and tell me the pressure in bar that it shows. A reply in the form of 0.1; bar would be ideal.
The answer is 4.6; bar
